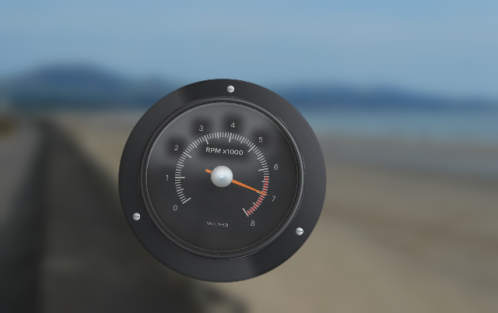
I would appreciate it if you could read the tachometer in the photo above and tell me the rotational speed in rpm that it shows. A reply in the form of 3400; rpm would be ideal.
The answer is 7000; rpm
